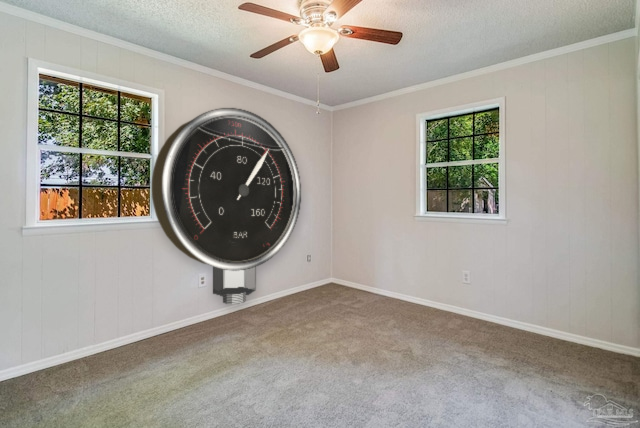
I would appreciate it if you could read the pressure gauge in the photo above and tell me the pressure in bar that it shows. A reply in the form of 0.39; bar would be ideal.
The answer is 100; bar
